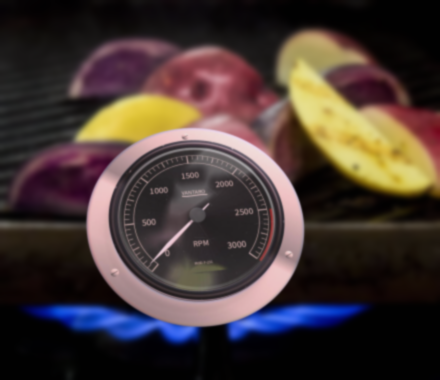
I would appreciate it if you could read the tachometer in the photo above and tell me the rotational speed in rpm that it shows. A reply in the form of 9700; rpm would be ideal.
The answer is 50; rpm
